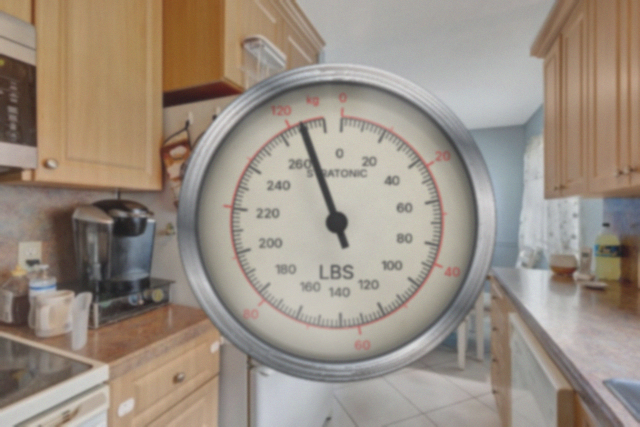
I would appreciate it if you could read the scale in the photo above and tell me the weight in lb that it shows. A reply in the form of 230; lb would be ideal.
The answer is 270; lb
